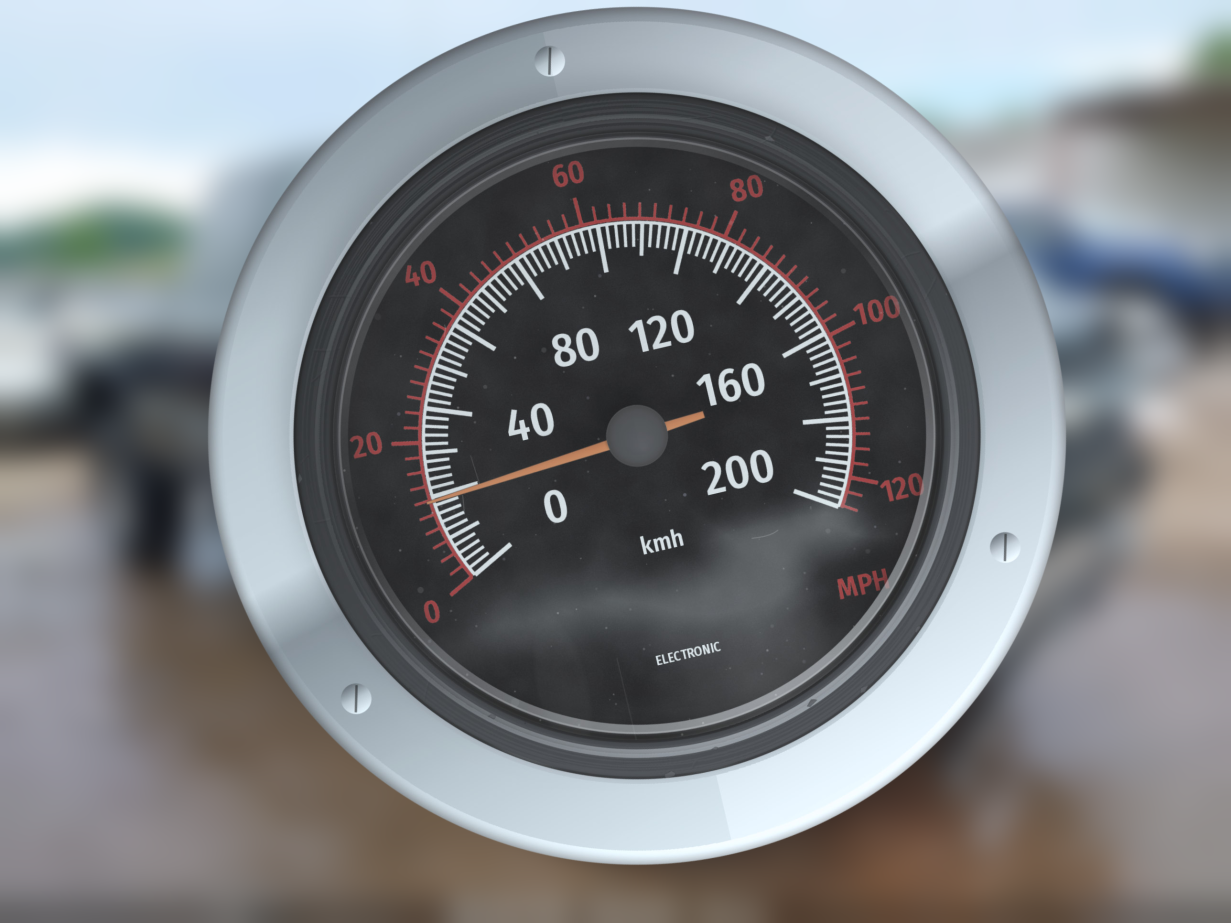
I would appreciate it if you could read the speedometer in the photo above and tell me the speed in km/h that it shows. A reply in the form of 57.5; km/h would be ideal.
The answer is 19; km/h
